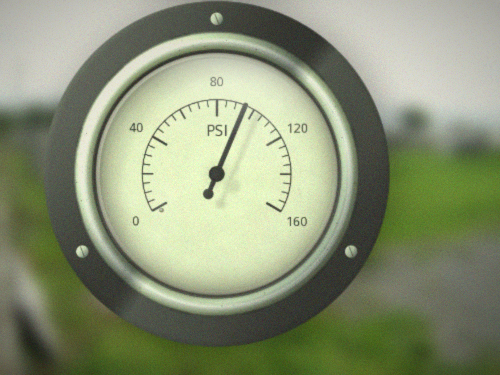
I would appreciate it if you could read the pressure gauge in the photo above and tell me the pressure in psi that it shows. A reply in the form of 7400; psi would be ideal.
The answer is 95; psi
